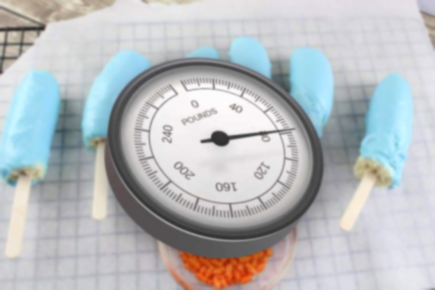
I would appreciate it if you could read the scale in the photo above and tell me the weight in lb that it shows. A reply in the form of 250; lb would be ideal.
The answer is 80; lb
